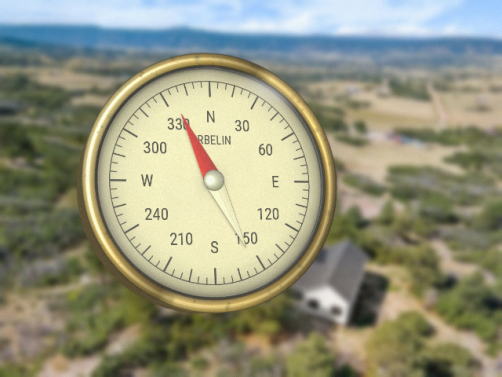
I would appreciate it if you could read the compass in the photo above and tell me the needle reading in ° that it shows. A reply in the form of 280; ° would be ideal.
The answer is 335; °
